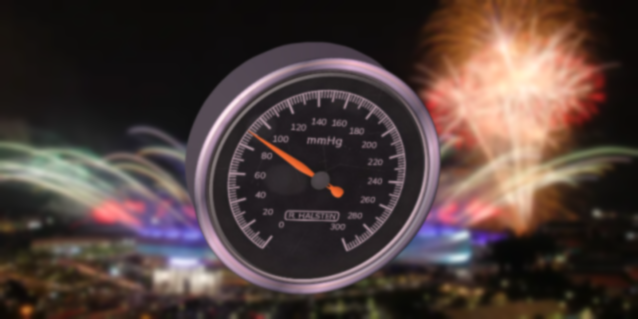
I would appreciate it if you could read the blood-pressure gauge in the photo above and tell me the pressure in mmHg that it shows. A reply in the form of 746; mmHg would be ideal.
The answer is 90; mmHg
